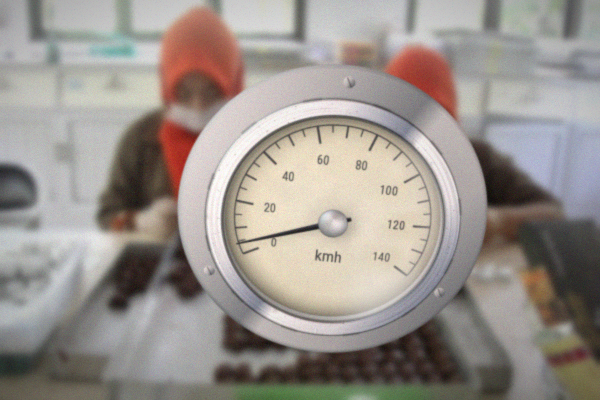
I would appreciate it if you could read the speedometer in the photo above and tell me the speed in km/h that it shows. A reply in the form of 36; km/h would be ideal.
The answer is 5; km/h
